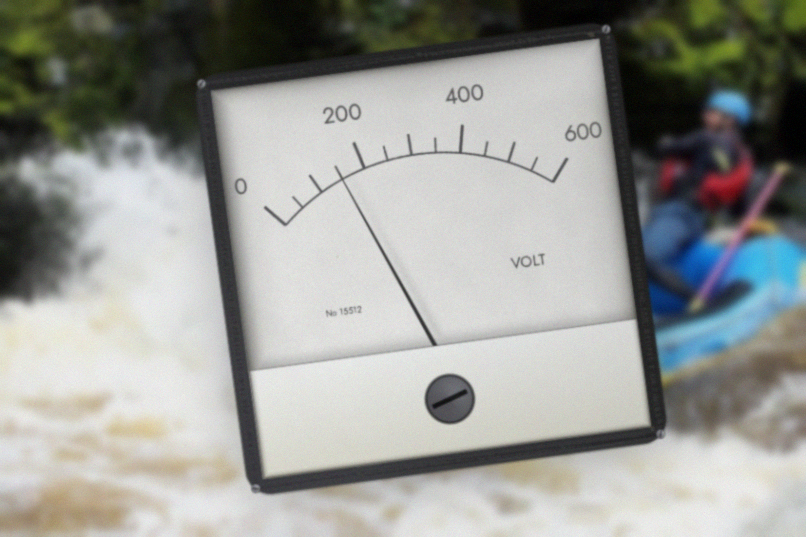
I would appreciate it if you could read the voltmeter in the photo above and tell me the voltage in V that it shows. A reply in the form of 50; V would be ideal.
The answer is 150; V
